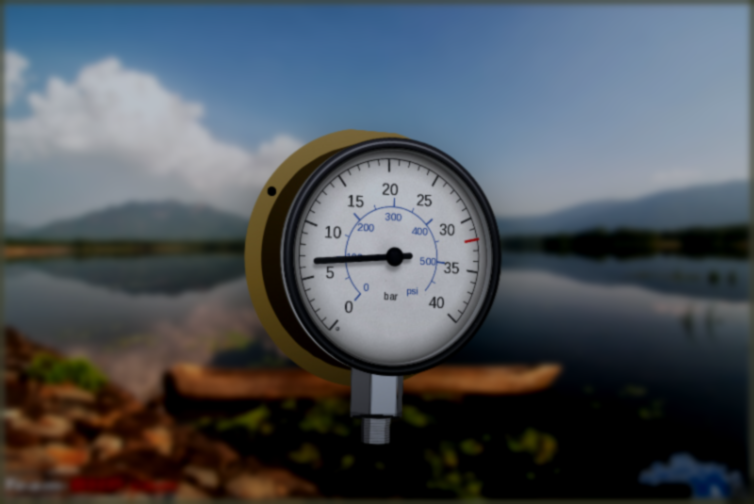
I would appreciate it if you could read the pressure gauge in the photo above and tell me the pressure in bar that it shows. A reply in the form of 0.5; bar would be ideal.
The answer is 6.5; bar
